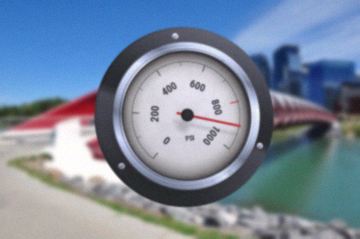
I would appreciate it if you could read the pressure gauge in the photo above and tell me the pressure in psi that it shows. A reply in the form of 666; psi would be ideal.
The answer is 900; psi
